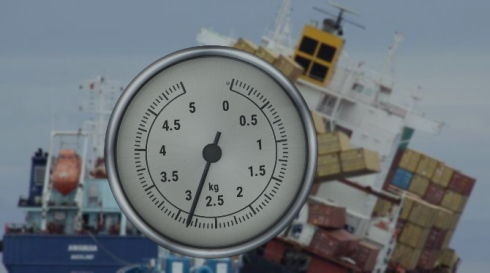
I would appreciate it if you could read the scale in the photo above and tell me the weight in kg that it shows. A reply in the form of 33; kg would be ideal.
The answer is 2.85; kg
